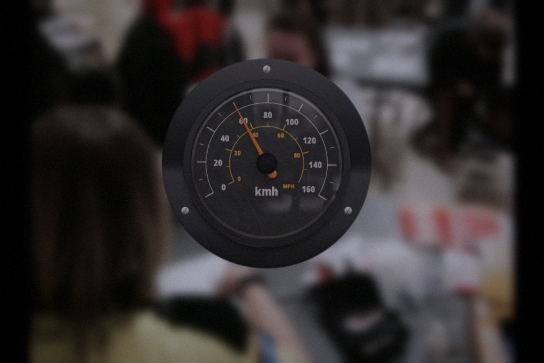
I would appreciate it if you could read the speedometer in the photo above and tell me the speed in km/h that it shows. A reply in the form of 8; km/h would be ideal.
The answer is 60; km/h
